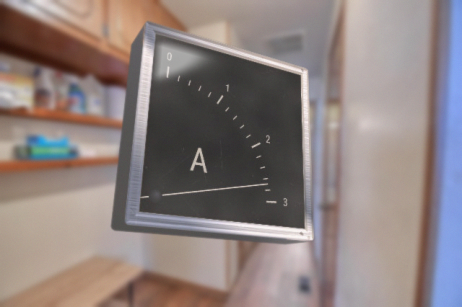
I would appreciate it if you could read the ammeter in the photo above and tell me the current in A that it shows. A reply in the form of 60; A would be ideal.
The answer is 2.7; A
